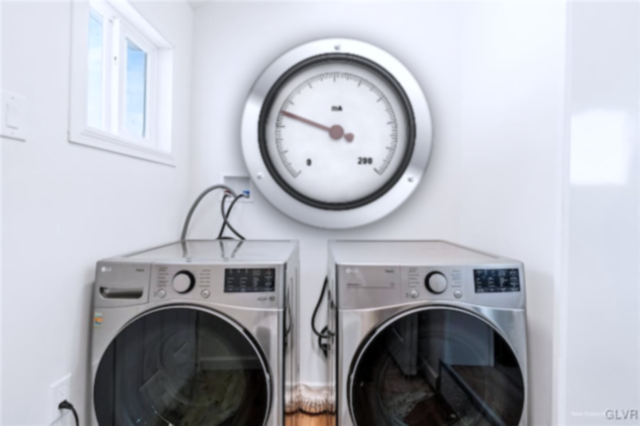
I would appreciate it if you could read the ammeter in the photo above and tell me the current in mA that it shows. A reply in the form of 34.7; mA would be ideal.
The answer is 50; mA
